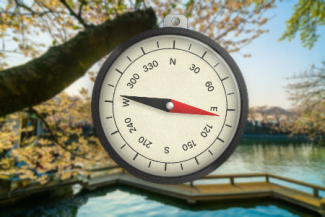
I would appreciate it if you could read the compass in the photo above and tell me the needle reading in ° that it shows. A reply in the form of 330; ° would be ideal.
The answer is 97.5; °
